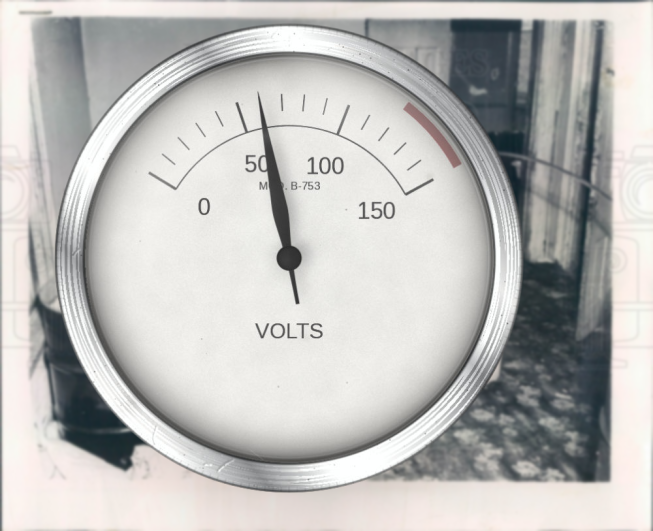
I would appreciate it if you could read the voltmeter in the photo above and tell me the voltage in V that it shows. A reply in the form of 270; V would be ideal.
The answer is 60; V
